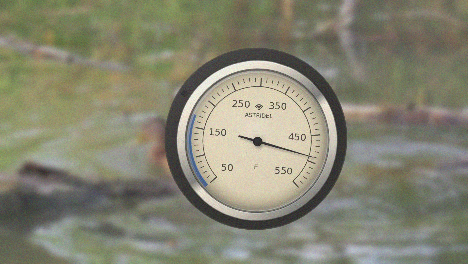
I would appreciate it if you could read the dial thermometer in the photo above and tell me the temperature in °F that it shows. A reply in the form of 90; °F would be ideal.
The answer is 490; °F
